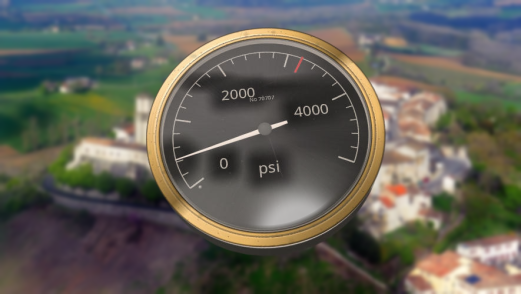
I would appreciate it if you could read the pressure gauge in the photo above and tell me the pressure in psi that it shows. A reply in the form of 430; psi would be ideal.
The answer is 400; psi
